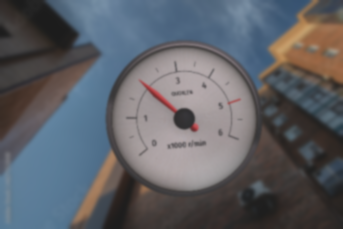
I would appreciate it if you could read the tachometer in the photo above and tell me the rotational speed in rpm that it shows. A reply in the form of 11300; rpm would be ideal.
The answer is 2000; rpm
